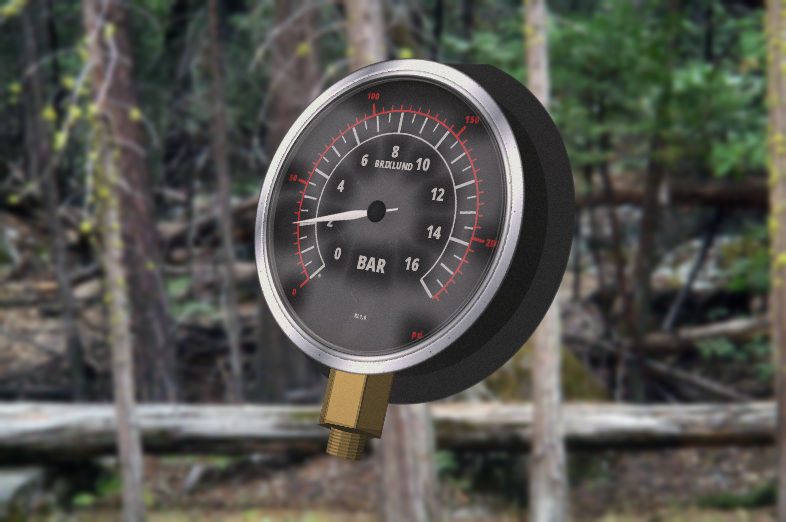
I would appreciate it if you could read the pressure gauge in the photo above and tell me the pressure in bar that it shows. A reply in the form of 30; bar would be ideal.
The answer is 2; bar
